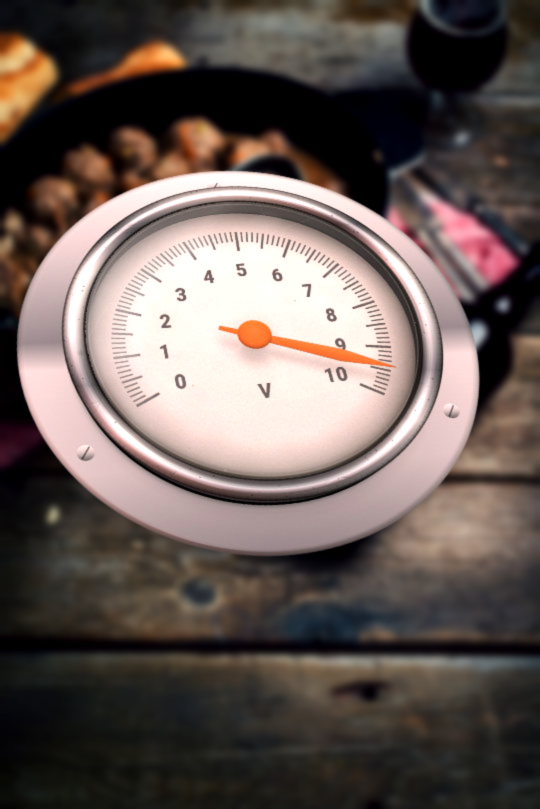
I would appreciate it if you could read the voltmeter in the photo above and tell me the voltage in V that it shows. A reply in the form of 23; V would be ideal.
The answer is 9.5; V
